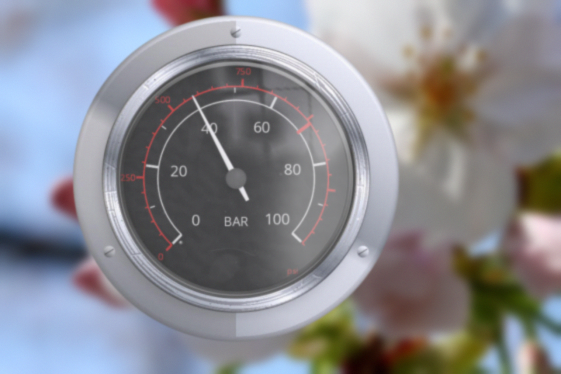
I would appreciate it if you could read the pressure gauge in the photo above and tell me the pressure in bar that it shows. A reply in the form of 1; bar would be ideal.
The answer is 40; bar
